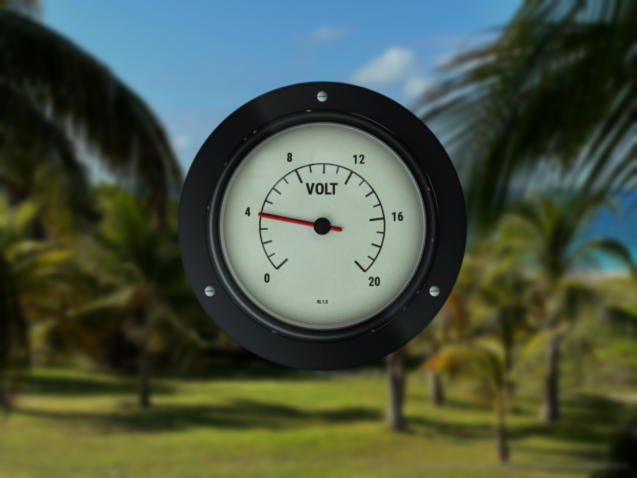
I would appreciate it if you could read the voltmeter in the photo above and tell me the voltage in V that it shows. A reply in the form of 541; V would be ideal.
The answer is 4; V
